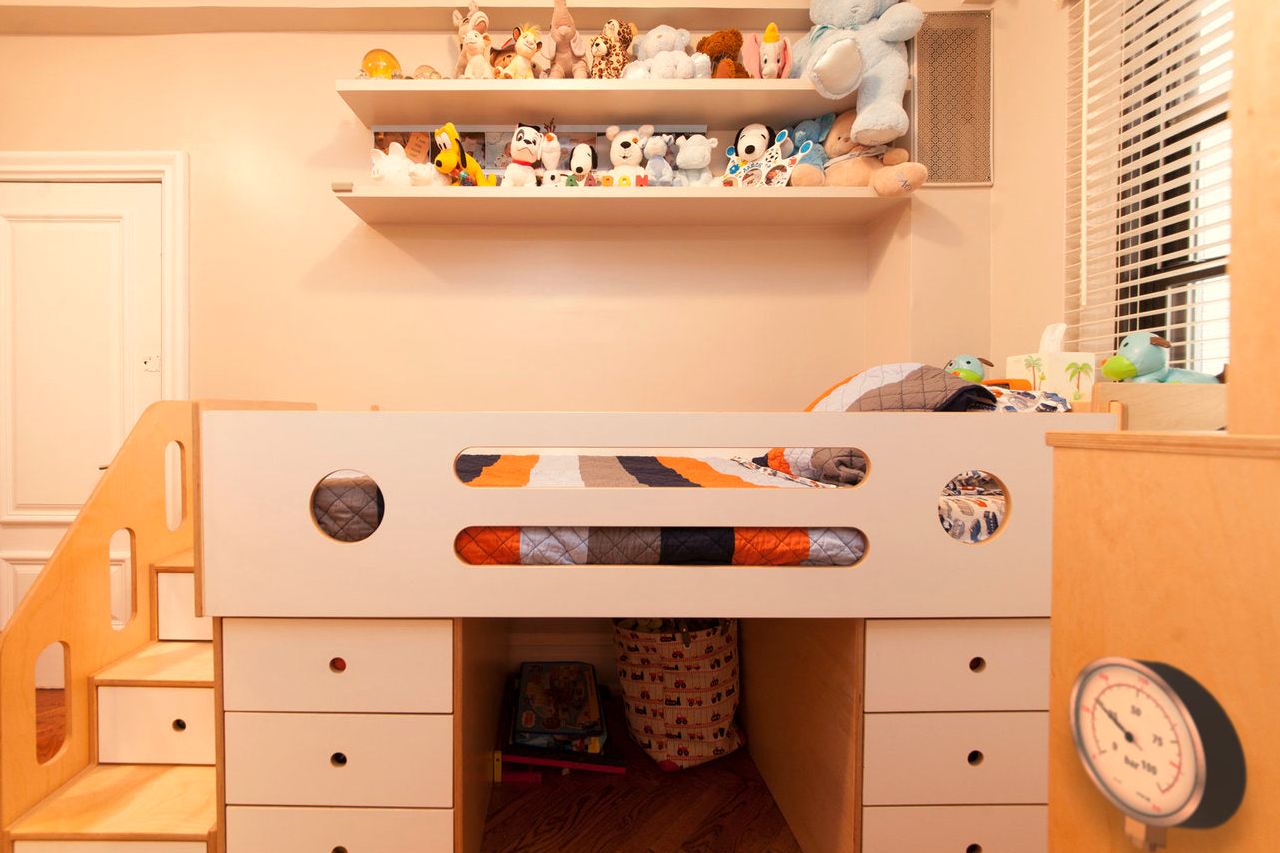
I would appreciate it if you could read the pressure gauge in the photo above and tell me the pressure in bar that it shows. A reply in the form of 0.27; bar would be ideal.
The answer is 25; bar
